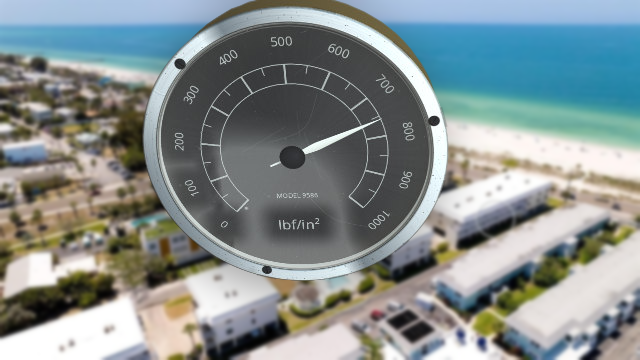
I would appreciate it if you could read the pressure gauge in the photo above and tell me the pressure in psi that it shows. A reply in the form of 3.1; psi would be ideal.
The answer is 750; psi
